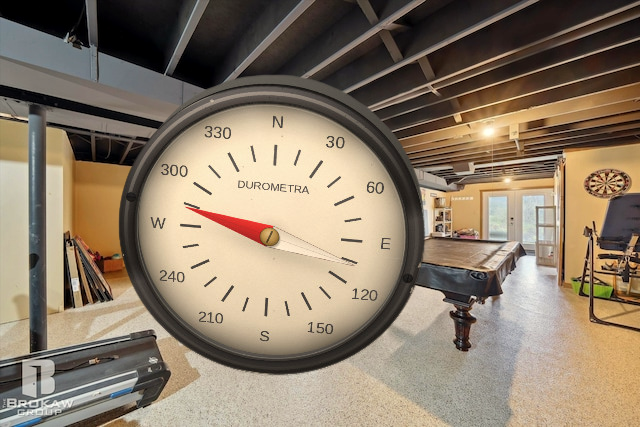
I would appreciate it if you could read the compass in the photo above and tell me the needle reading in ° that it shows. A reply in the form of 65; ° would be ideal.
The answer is 285; °
